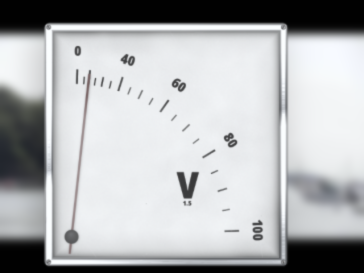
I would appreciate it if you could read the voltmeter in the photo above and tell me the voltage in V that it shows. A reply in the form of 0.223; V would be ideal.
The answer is 20; V
